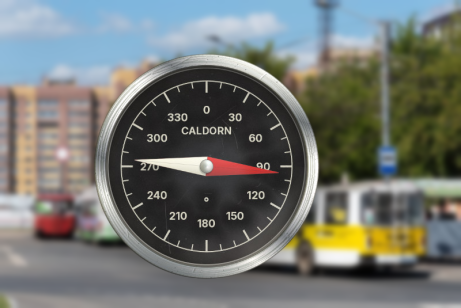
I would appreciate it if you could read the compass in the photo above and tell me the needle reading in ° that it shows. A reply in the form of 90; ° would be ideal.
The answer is 95; °
